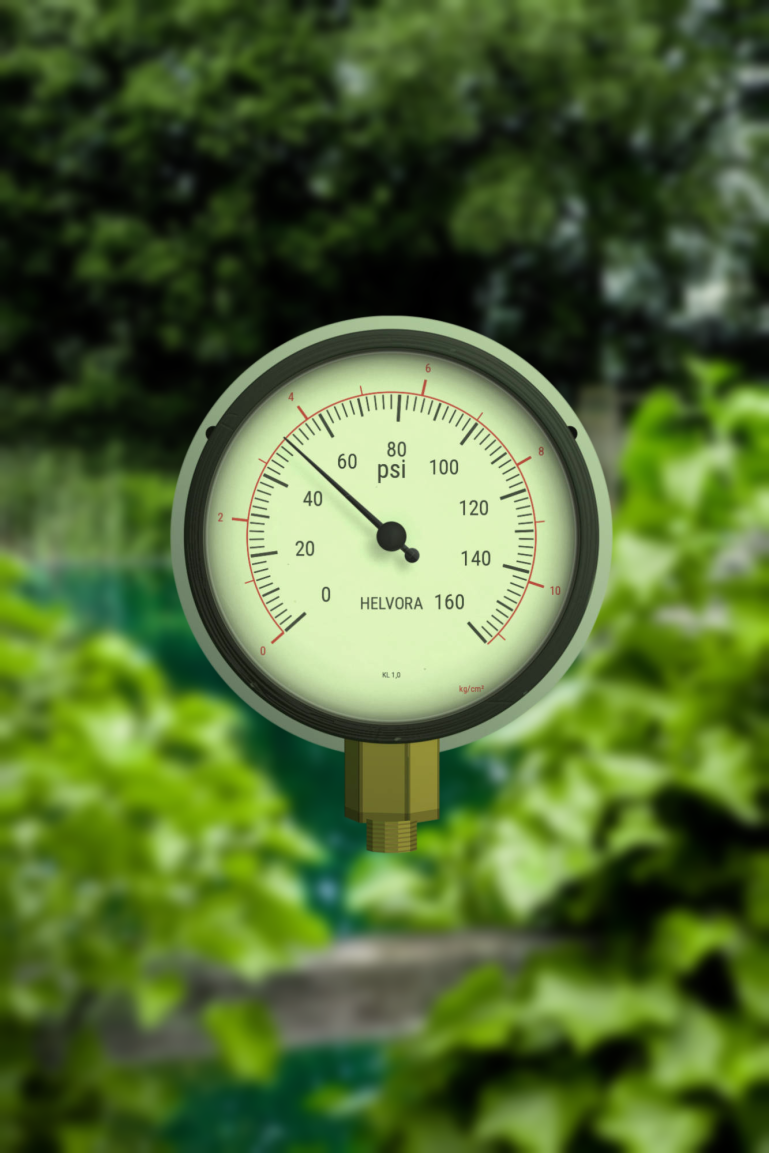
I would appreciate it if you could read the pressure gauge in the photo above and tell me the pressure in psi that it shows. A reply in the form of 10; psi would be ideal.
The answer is 50; psi
